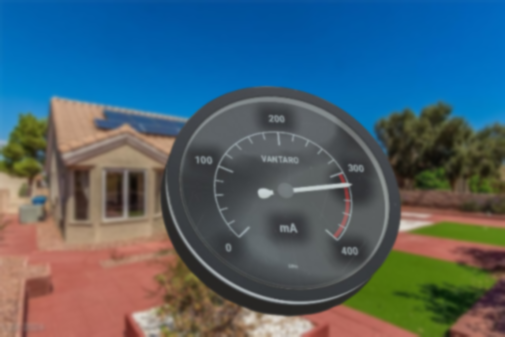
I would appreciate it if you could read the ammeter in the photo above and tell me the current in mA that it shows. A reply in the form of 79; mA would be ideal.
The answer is 320; mA
